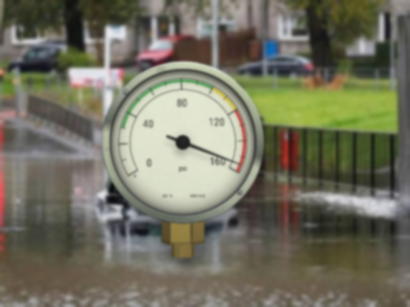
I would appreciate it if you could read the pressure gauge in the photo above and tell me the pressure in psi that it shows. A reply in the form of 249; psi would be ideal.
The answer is 155; psi
